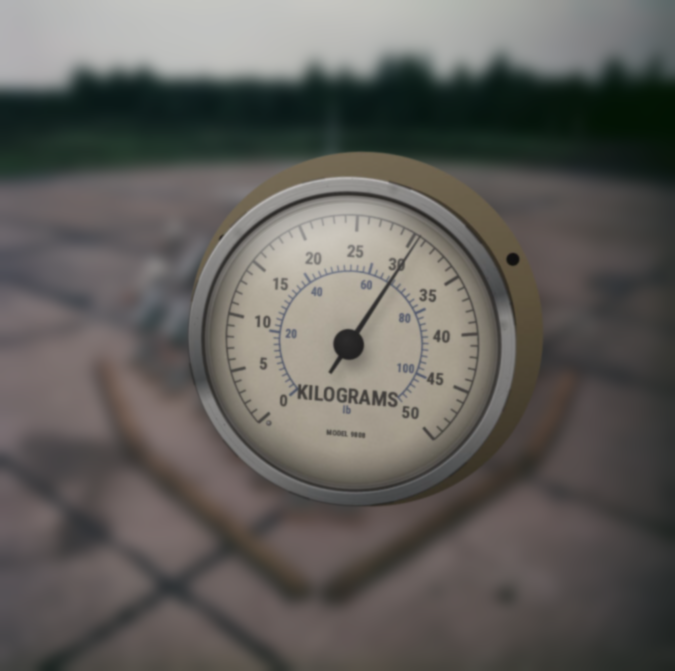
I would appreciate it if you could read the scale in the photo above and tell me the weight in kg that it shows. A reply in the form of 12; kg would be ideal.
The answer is 30.5; kg
